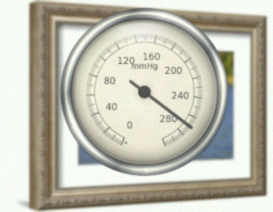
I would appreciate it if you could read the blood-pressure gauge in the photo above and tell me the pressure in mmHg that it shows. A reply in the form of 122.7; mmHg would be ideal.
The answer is 270; mmHg
